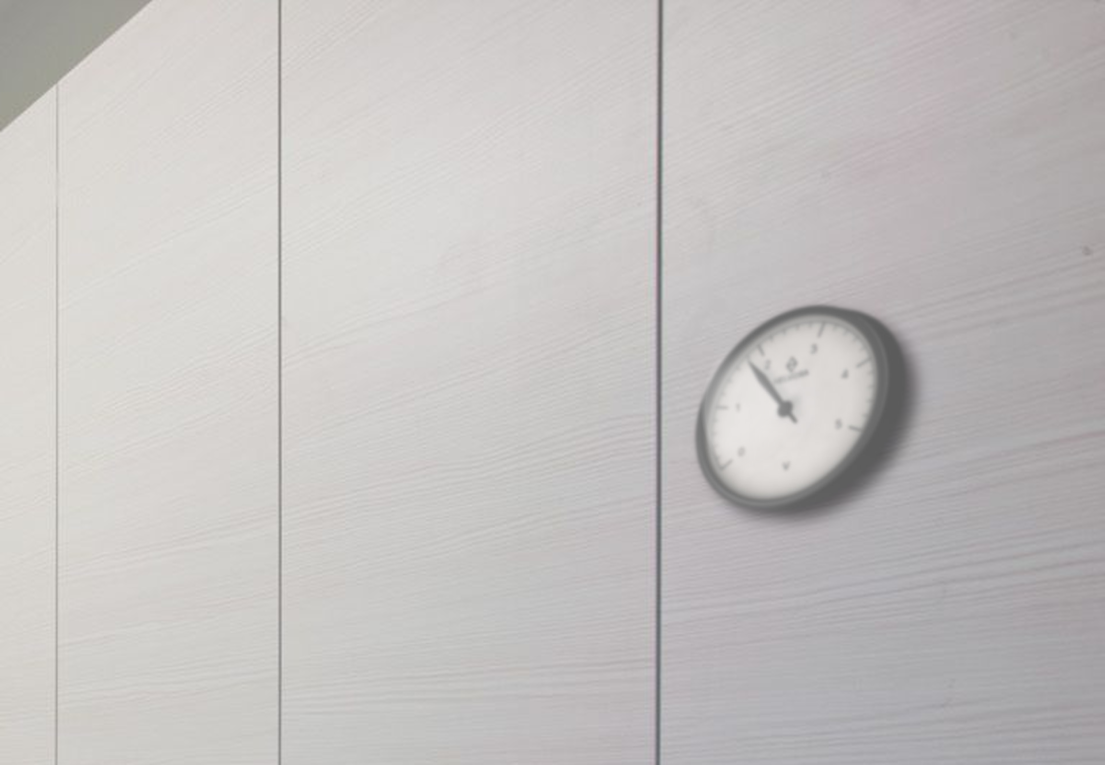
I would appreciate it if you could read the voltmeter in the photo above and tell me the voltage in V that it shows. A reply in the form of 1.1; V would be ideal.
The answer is 1.8; V
